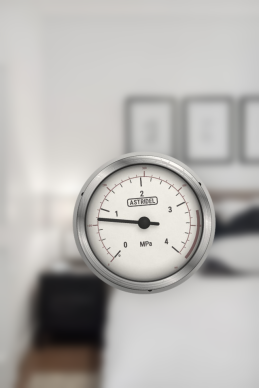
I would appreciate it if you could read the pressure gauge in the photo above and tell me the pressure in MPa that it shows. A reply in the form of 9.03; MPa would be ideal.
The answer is 0.8; MPa
